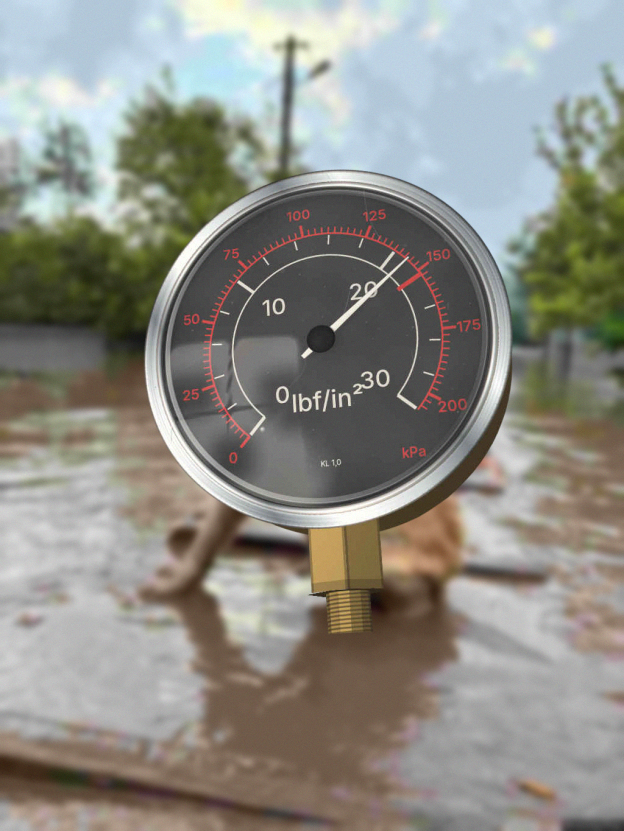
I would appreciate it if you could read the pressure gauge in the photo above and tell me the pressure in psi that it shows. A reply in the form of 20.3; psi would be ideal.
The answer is 21; psi
